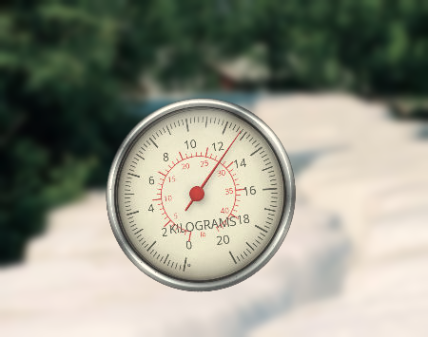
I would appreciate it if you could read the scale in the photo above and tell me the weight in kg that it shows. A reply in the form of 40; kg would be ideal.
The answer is 12.8; kg
